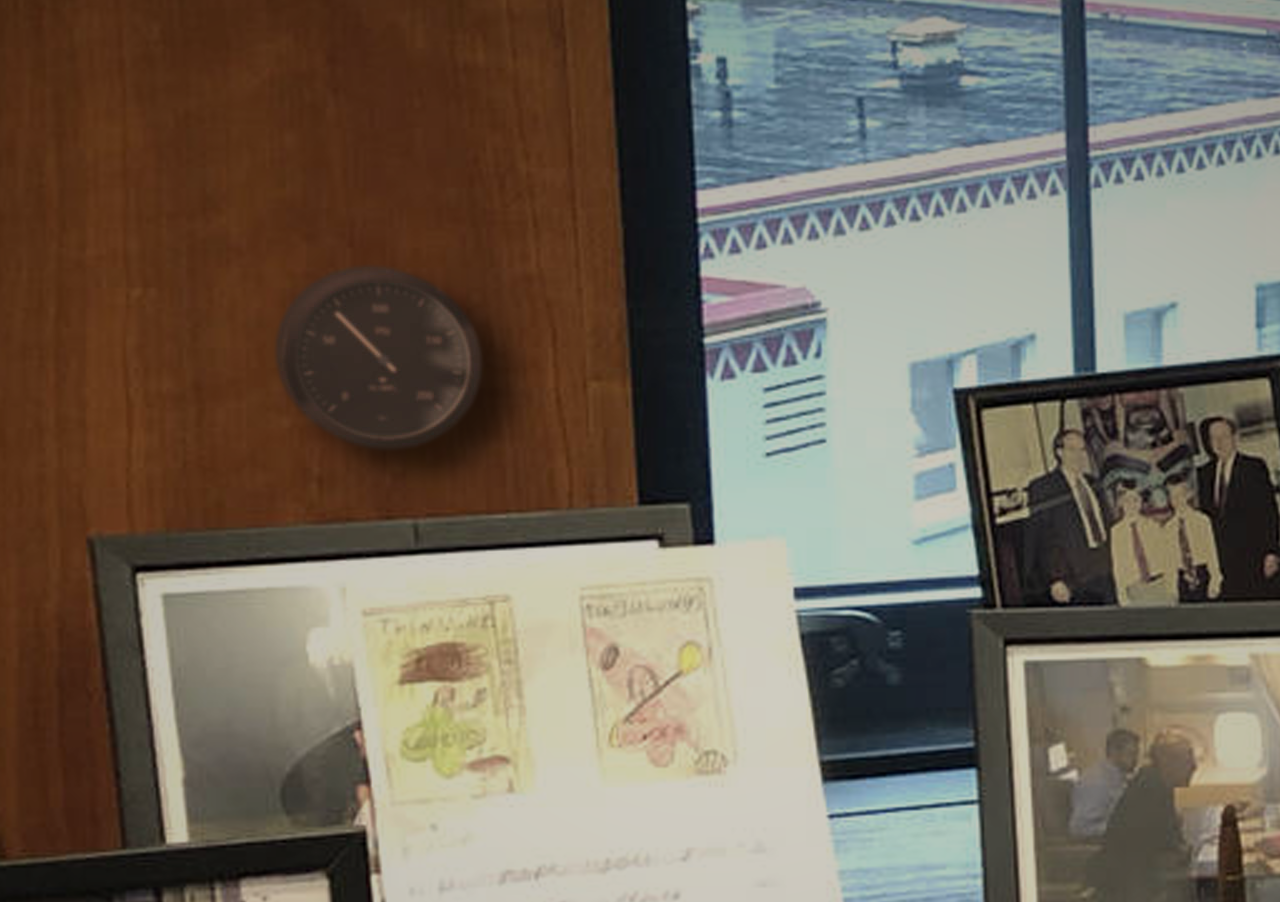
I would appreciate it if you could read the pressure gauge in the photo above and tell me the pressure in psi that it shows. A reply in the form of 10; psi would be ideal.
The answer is 70; psi
